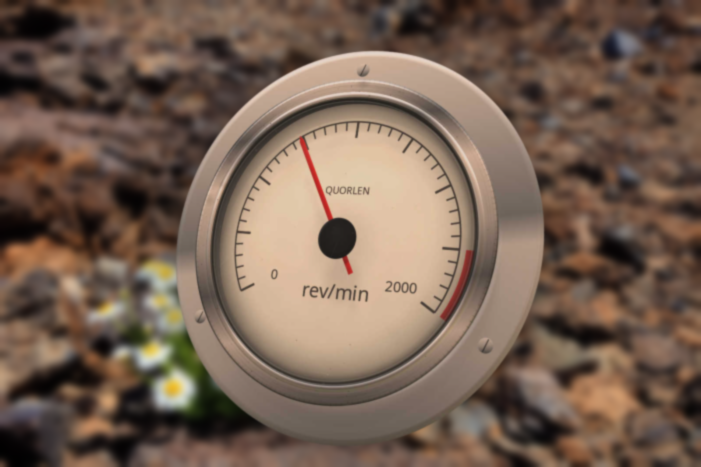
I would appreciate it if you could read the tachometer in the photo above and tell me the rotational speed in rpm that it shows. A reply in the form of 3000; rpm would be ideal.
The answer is 750; rpm
